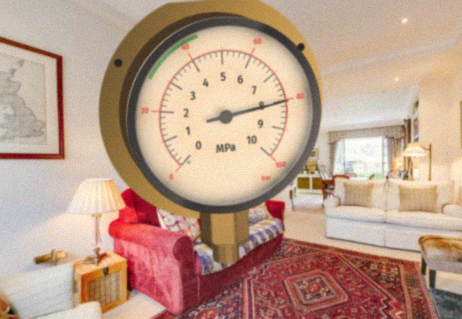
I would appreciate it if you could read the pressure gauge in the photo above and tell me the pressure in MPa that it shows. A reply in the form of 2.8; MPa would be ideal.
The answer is 8; MPa
